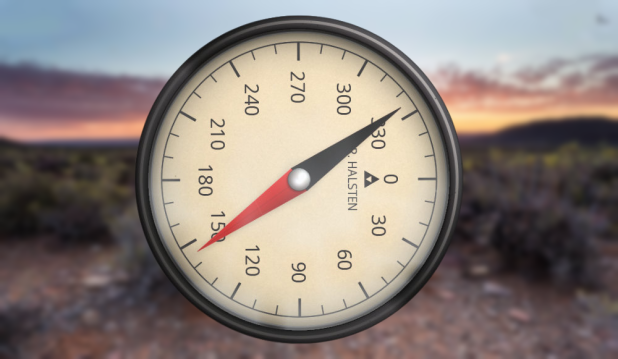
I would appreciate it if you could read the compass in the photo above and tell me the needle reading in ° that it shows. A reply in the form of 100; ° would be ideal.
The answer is 145; °
